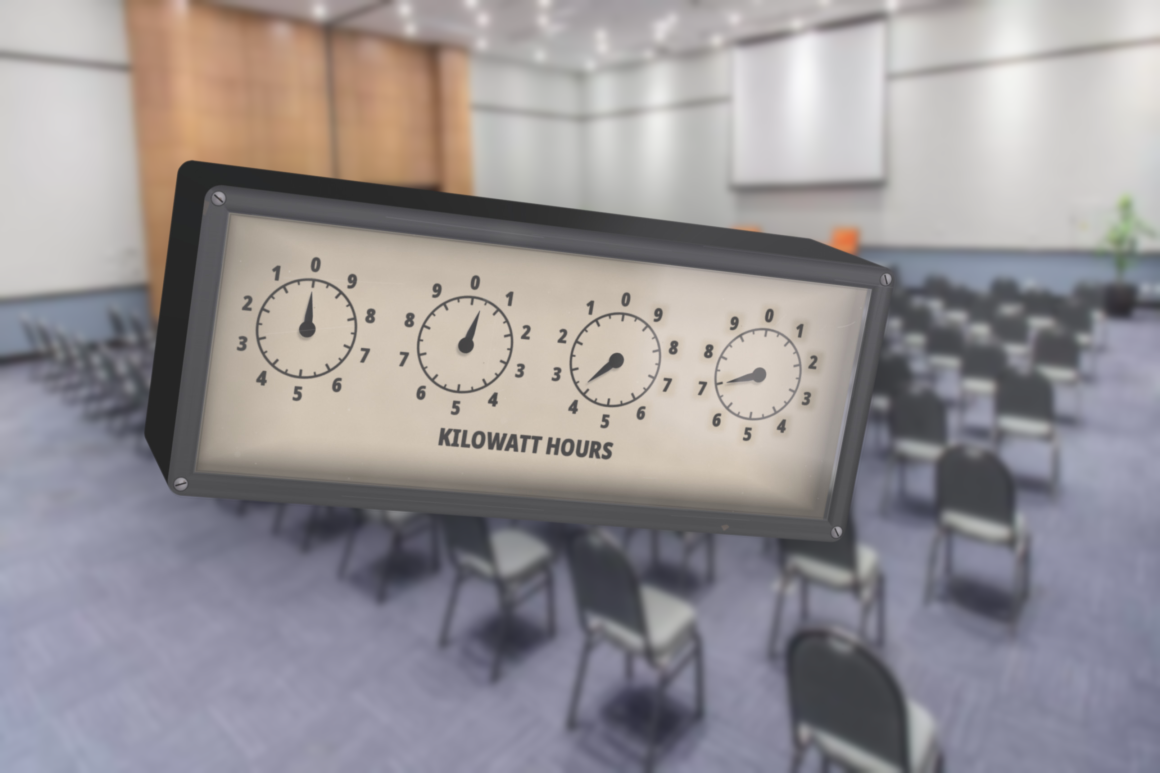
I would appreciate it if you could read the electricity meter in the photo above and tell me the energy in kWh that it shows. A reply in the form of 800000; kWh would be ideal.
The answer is 37; kWh
